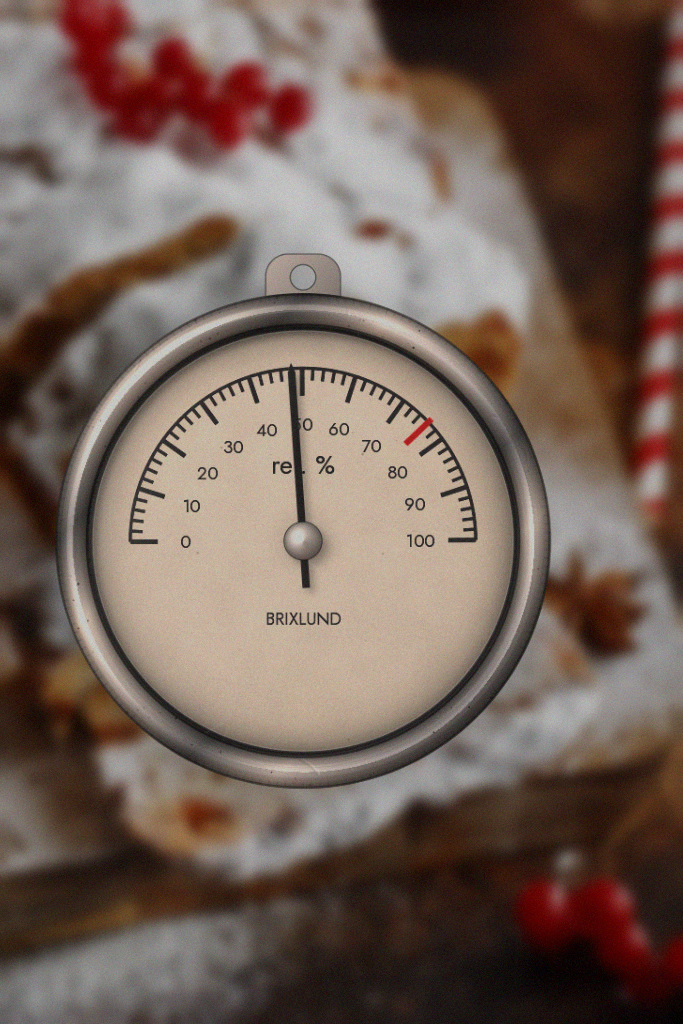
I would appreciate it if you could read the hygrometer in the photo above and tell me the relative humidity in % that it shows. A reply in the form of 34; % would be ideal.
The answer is 48; %
